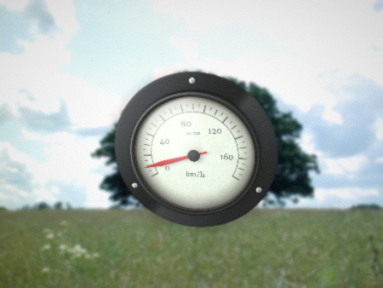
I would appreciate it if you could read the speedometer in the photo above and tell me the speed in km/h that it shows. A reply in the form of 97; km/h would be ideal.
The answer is 10; km/h
